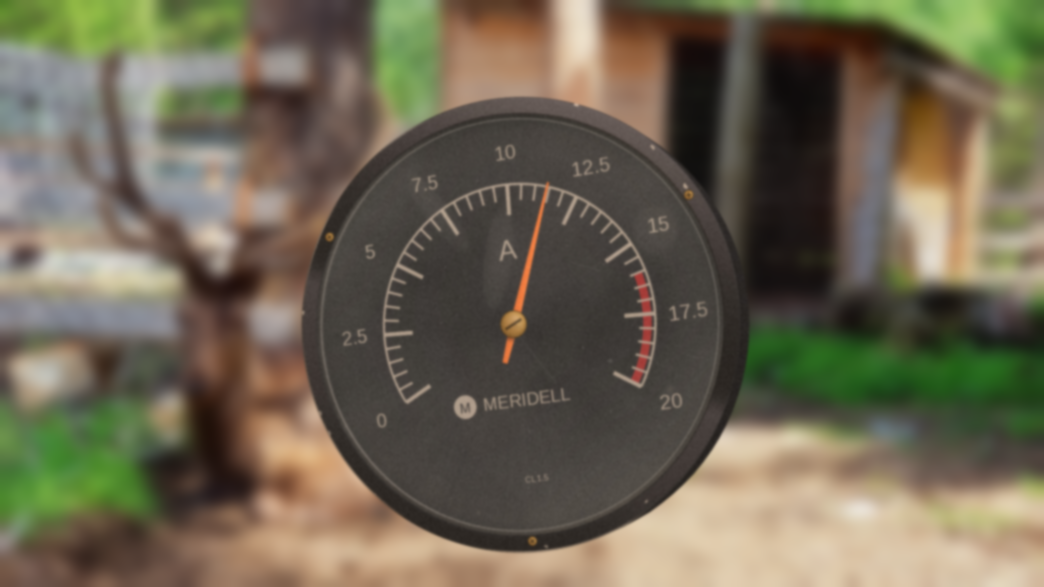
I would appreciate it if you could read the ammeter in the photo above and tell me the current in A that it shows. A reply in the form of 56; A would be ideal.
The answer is 11.5; A
